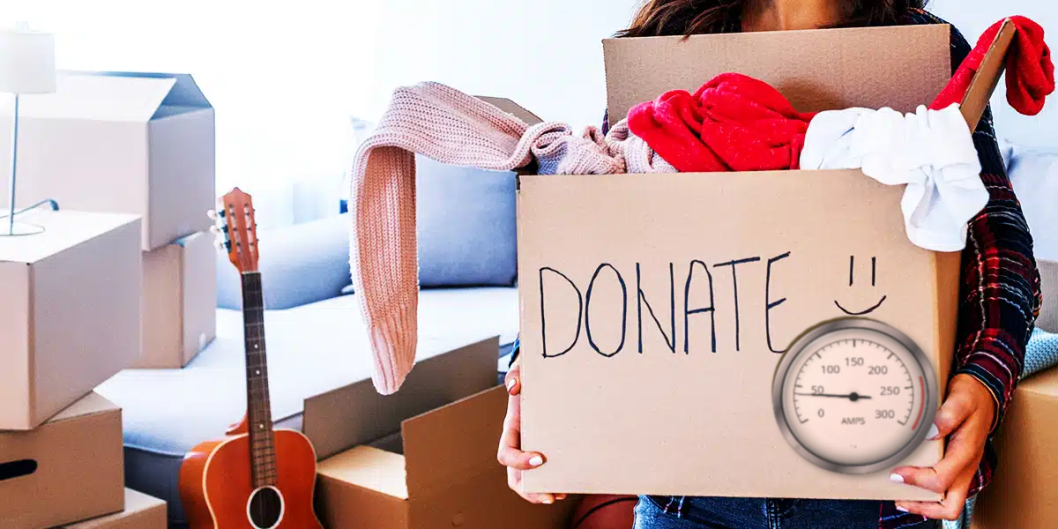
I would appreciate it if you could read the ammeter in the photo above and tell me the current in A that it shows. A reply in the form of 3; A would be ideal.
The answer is 40; A
